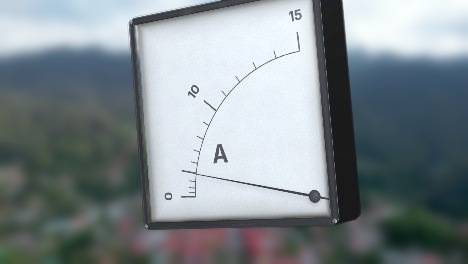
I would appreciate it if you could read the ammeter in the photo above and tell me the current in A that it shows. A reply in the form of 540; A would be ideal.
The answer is 5; A
